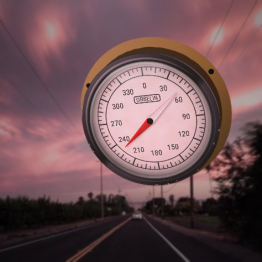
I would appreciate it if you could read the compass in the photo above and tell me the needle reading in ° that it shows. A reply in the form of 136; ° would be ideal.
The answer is 230; °
